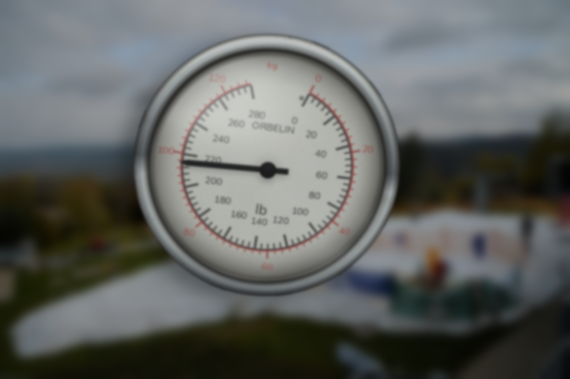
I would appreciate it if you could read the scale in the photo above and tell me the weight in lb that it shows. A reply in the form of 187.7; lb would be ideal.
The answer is 216; lb
